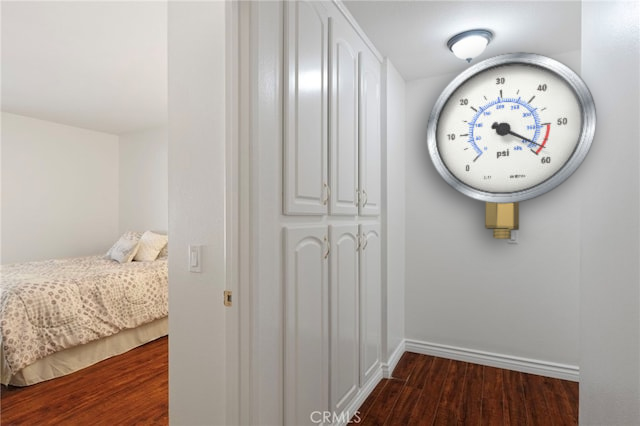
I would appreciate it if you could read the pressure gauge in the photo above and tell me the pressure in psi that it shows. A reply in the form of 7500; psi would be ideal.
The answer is 57.5; psi
